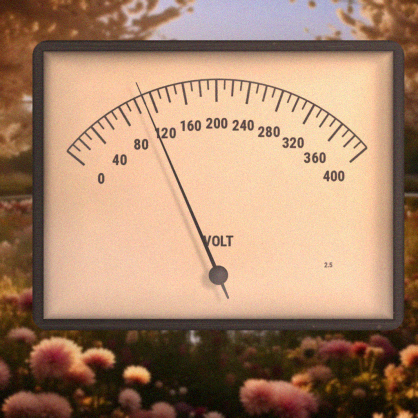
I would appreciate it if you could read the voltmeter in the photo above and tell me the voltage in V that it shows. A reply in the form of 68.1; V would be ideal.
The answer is 110; V
